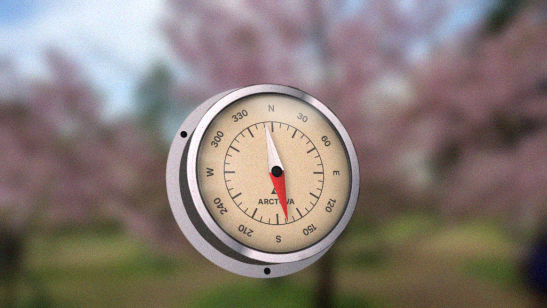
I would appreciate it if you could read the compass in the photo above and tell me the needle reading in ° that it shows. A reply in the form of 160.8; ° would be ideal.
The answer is 170; °
